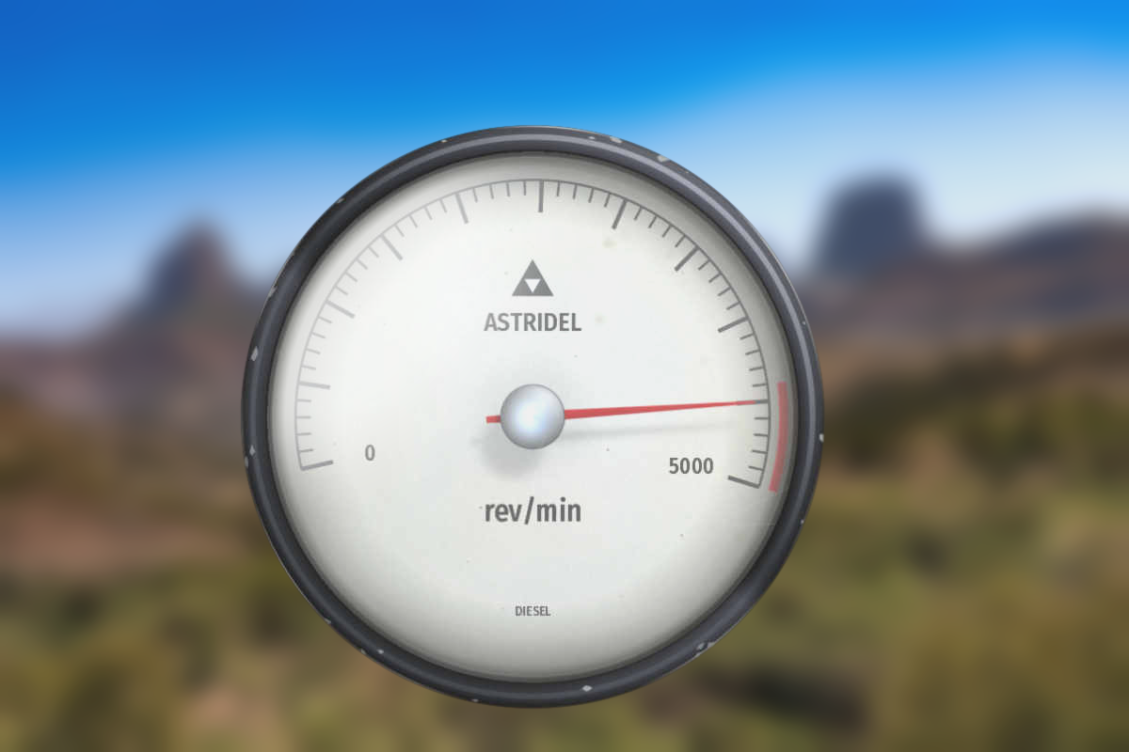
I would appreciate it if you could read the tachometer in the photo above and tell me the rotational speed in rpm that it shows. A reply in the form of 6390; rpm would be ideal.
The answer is 4500; rpm
